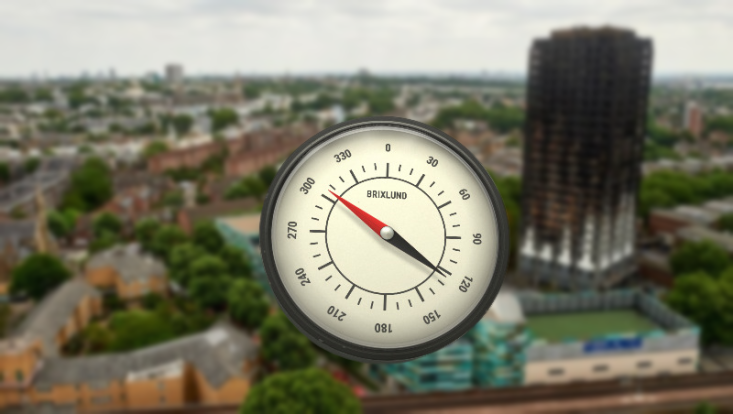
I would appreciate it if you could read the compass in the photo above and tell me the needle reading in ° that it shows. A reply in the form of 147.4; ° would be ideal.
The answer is 305; °
